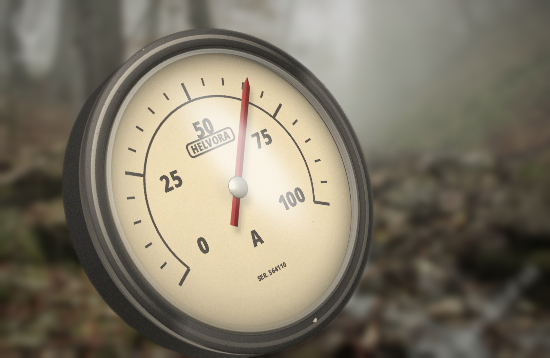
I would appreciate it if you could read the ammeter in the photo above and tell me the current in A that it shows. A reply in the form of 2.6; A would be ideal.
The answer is 65; A
